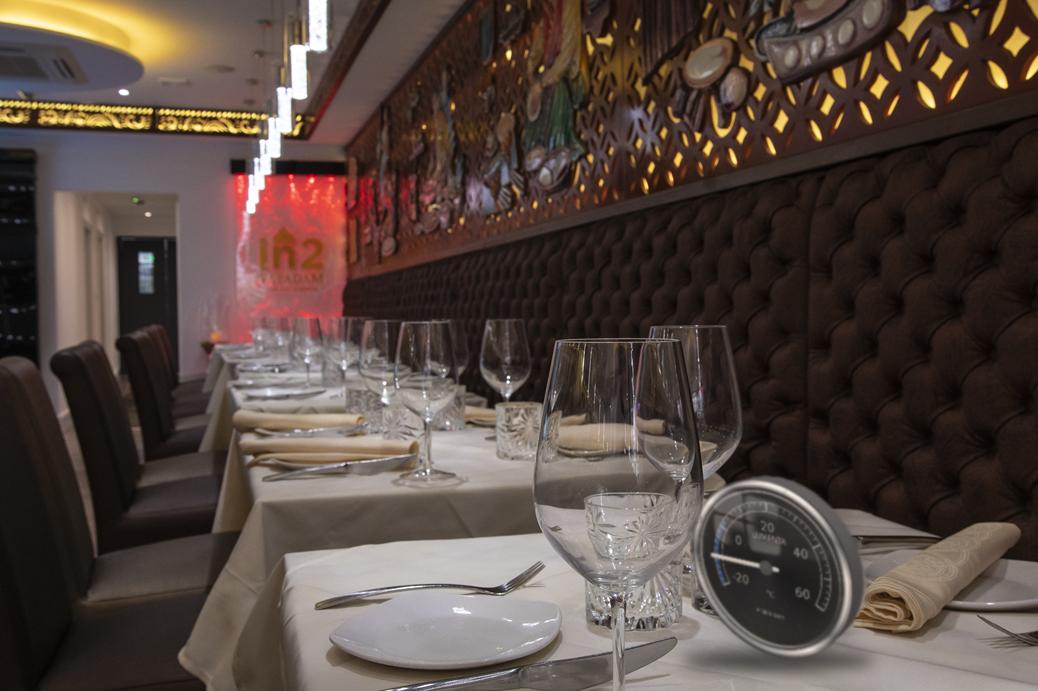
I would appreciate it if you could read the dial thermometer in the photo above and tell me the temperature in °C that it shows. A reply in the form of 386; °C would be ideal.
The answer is -10; °C
